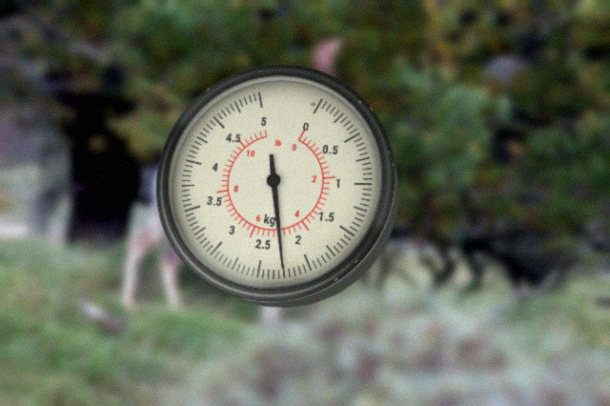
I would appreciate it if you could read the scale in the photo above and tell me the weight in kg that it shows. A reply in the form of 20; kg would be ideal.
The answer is 2.25; kg
